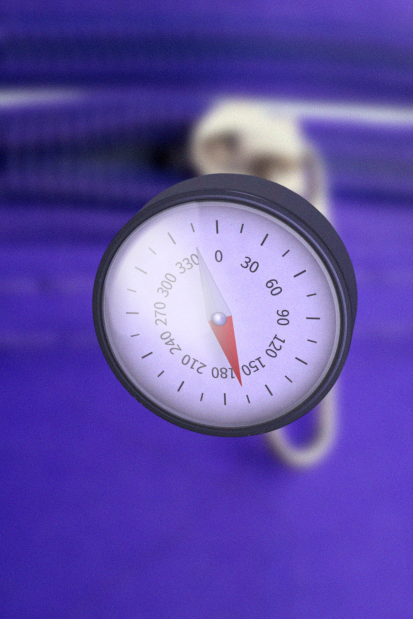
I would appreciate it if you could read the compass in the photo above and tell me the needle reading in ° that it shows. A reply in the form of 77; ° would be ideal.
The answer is 165; °
